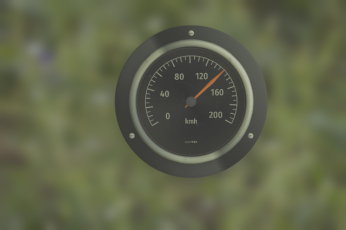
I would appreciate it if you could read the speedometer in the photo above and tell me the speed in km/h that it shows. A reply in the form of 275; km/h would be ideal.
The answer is 140; km/h
